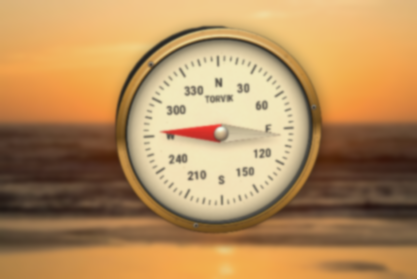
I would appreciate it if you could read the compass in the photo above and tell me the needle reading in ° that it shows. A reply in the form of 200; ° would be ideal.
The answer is 275; °
